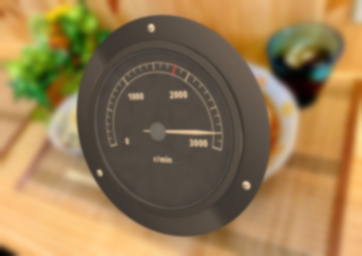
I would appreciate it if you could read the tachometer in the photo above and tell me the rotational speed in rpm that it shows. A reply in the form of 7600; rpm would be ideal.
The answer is 2800; rpm
